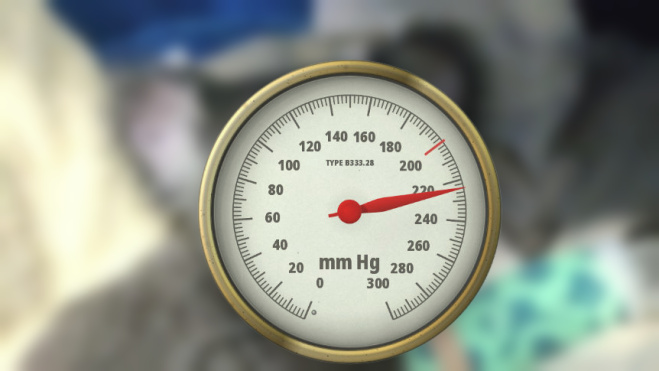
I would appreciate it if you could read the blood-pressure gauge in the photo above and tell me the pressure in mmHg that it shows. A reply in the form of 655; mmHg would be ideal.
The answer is 224; mmHg
